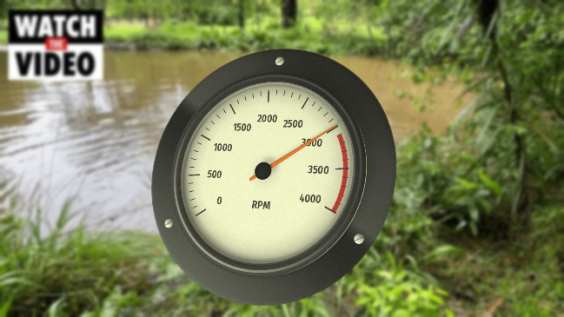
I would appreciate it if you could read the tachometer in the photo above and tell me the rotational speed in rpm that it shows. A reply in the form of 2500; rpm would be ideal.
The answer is 3000; rpm
